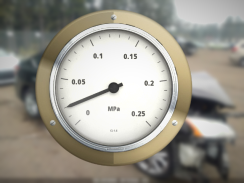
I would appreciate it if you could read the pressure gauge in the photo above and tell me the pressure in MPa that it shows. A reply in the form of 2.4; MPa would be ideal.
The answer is 0.02; MPa
